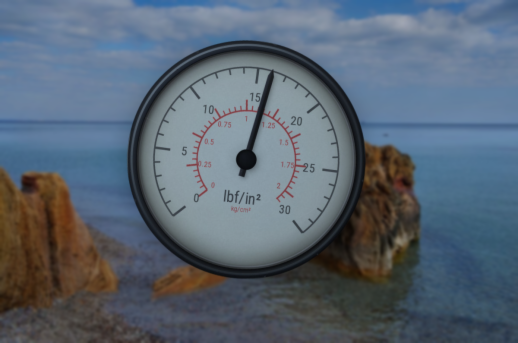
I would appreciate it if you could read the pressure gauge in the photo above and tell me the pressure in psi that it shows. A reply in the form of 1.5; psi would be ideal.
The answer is 16; psi
